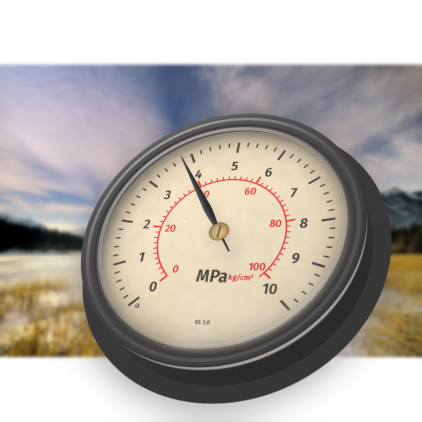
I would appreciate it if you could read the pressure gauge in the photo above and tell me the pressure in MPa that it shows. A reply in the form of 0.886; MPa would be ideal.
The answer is 3.8; MPa
